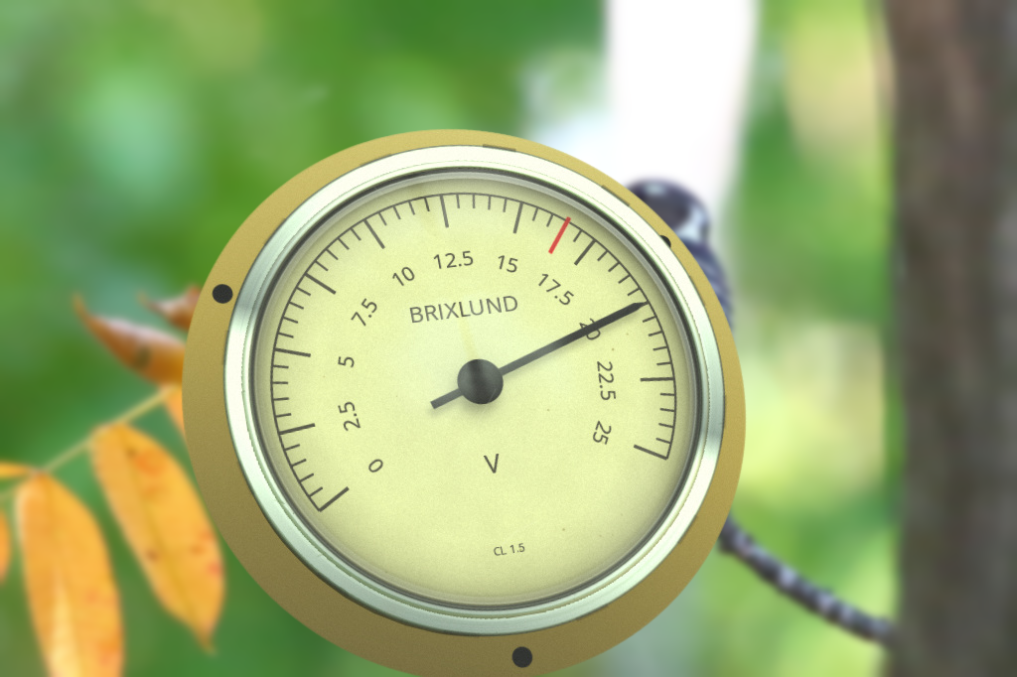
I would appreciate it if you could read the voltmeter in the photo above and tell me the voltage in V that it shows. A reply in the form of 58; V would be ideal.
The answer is 20; V
